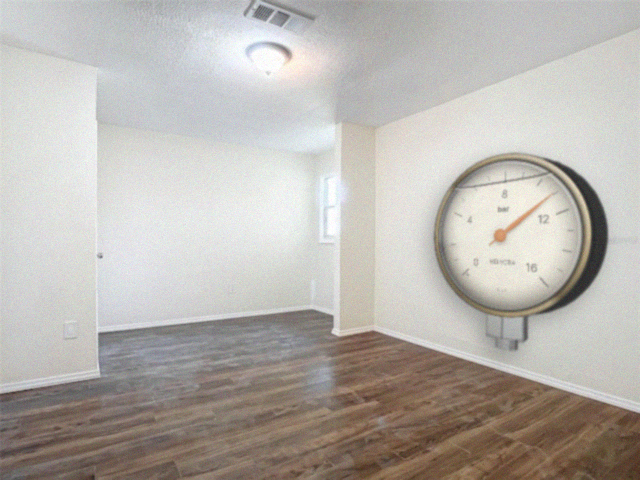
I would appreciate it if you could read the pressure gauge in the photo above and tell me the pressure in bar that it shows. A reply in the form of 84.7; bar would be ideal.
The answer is 11; bar
